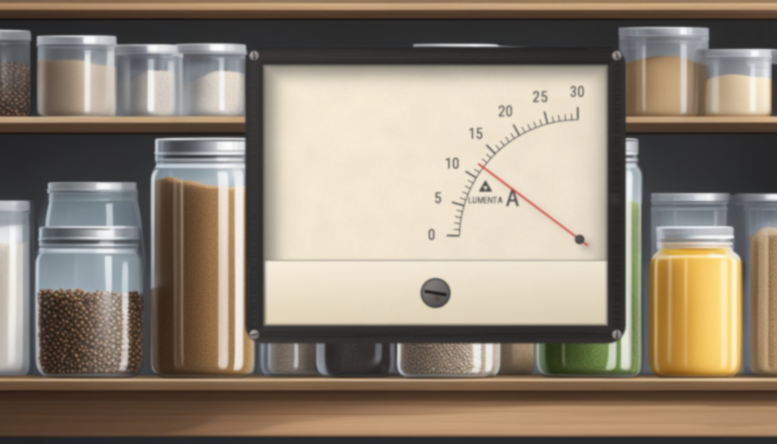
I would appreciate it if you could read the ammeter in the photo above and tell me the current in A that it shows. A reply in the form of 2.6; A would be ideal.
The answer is 12; A
